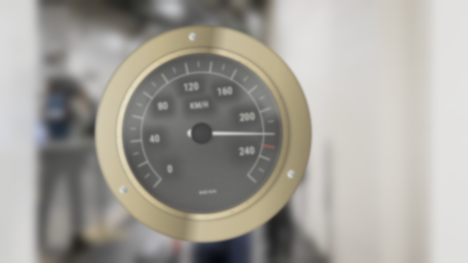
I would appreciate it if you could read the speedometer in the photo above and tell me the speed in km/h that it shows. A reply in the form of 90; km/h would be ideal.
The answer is 220; km/h
